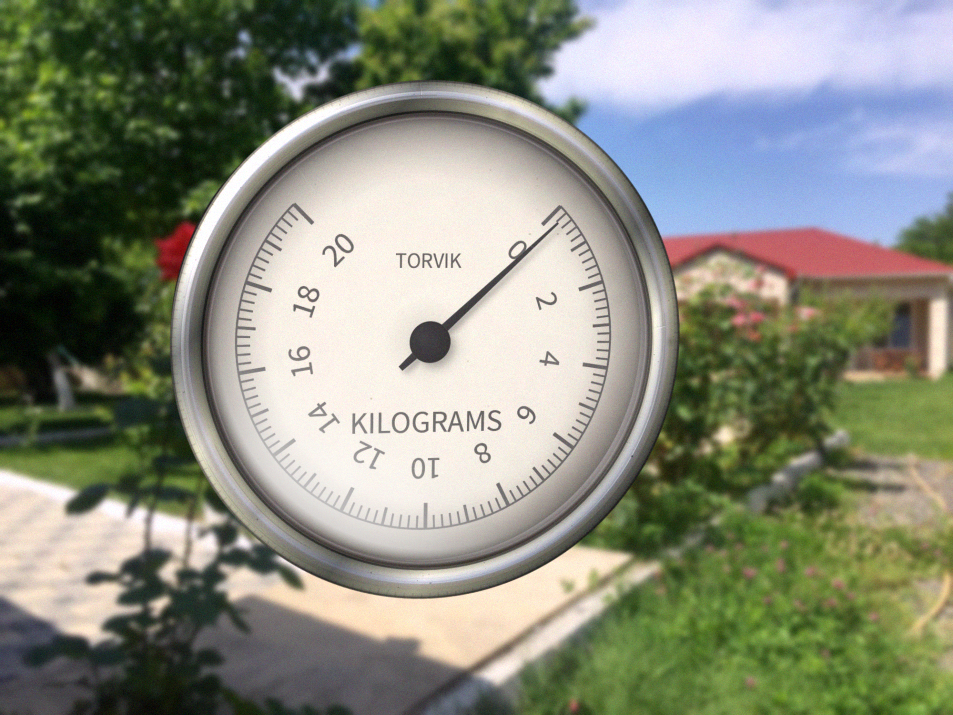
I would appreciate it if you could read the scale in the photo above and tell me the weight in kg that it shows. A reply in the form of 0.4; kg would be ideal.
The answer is 0.2; kg
